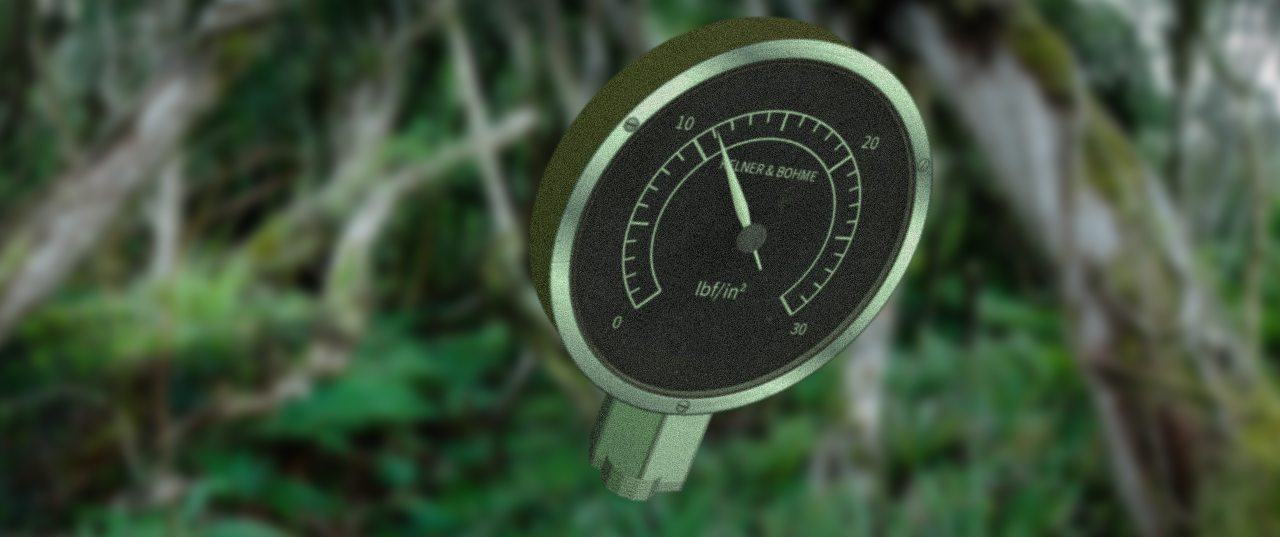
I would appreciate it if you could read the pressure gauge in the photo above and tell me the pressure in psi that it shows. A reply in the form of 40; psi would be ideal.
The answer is 11; psi
